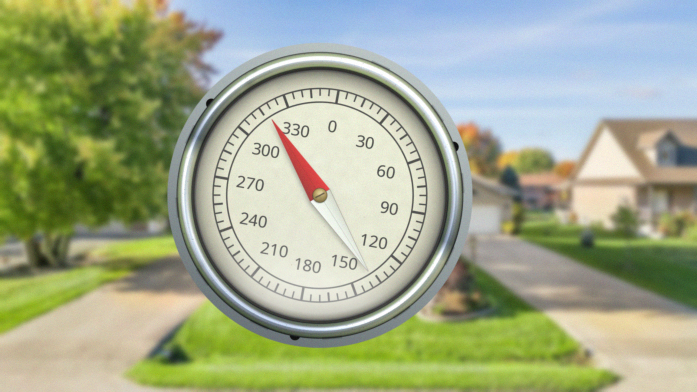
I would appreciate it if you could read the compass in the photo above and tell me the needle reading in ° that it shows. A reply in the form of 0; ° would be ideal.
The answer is 317.5; °
